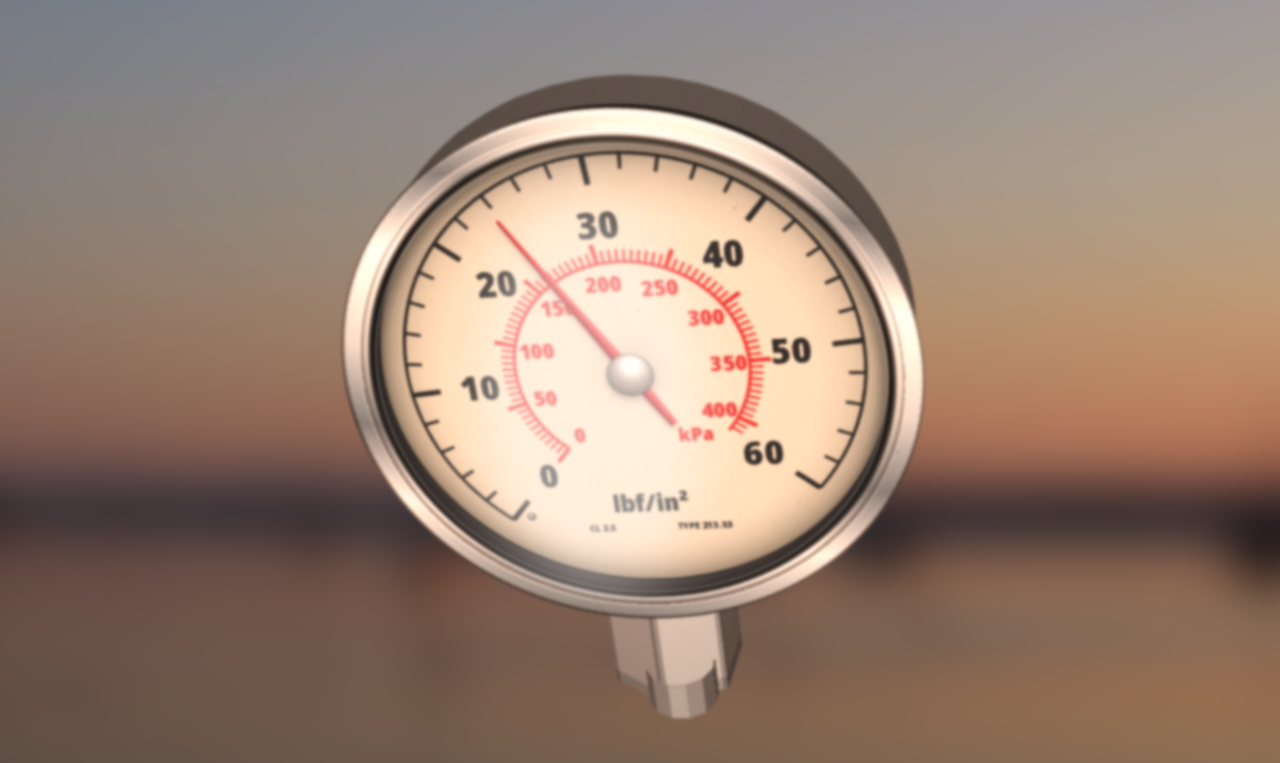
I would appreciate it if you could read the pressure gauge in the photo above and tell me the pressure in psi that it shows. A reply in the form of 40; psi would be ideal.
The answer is 24; psi
